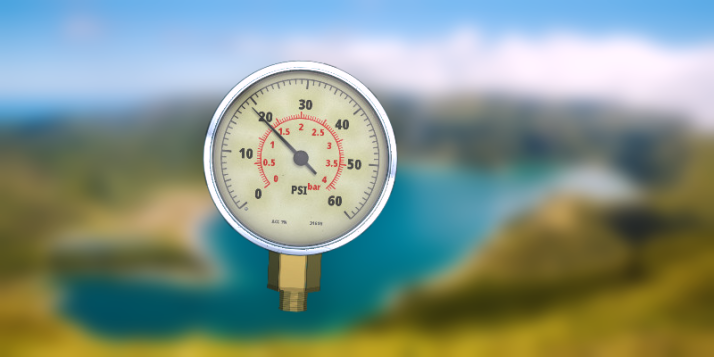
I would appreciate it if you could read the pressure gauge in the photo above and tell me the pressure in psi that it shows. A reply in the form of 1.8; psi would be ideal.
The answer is 19; psi
